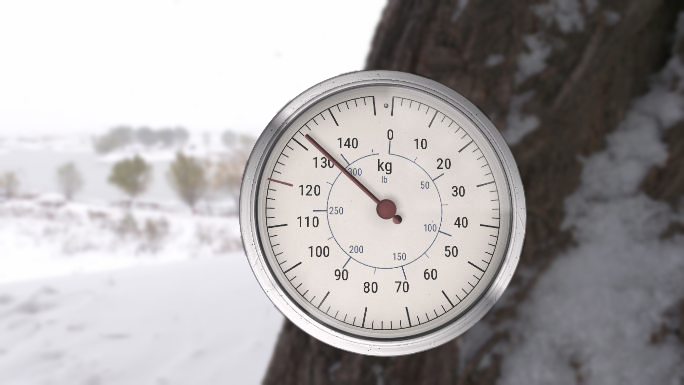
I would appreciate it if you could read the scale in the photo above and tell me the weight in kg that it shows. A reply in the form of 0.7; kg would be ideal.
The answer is 132; kg
